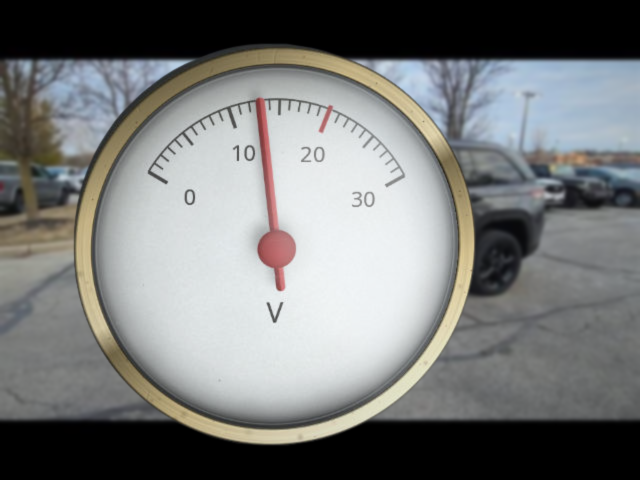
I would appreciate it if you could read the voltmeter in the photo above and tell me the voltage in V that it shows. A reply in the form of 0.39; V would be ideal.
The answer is 13; V
